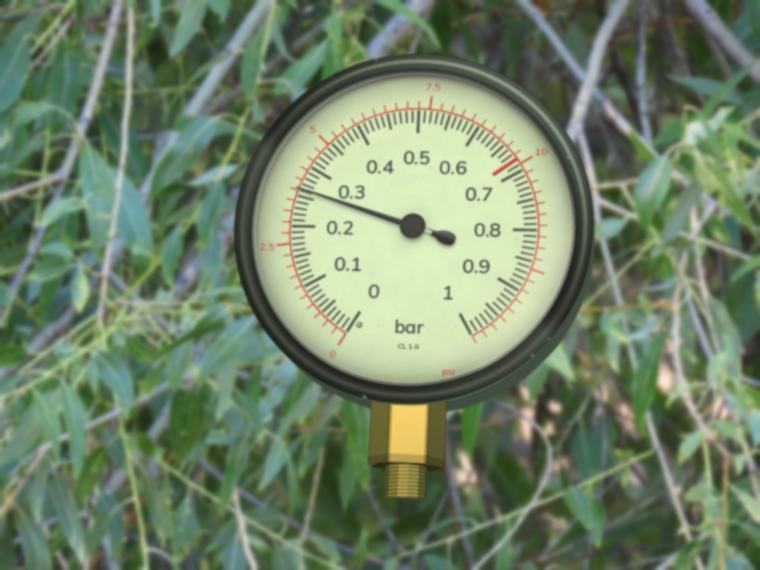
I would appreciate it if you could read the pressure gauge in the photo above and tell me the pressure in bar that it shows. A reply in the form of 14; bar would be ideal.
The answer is 0.26; bar
